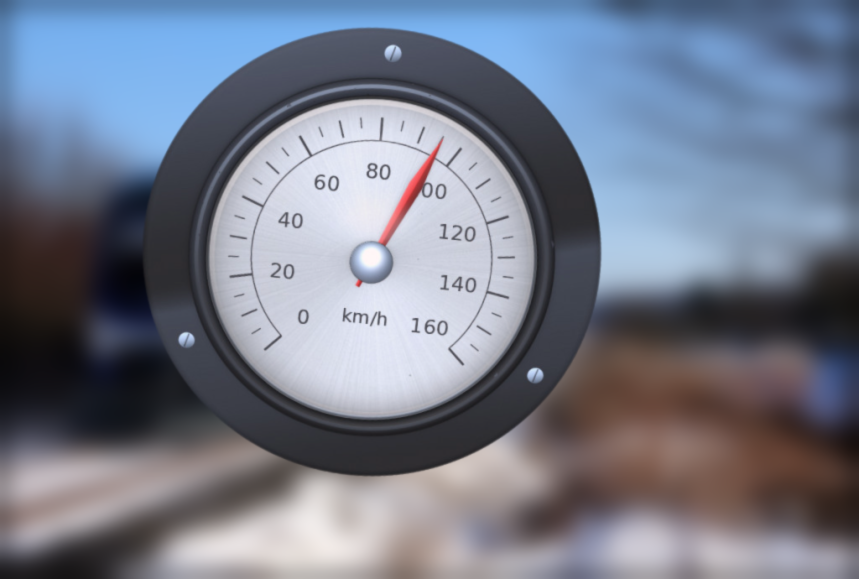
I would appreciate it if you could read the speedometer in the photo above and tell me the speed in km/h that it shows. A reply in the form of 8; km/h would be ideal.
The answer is 95; km/h
